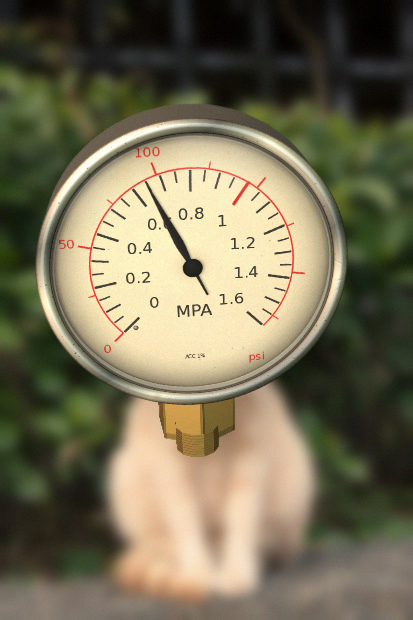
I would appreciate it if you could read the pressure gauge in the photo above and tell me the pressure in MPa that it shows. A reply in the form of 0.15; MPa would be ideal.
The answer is 0.65; MPa
